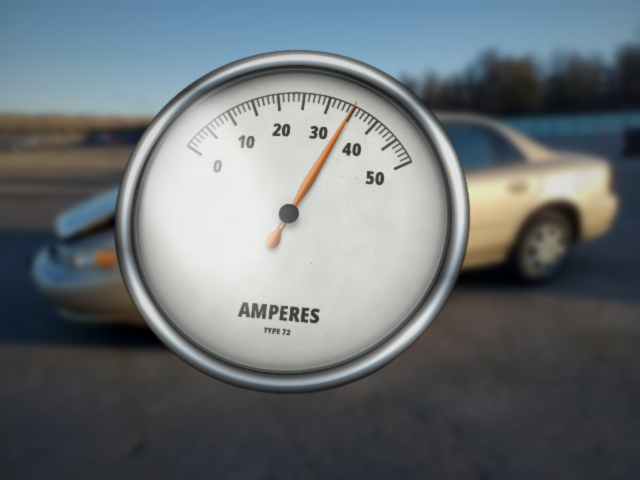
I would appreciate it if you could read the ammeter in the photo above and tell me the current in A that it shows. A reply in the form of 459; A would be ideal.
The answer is 35; A
